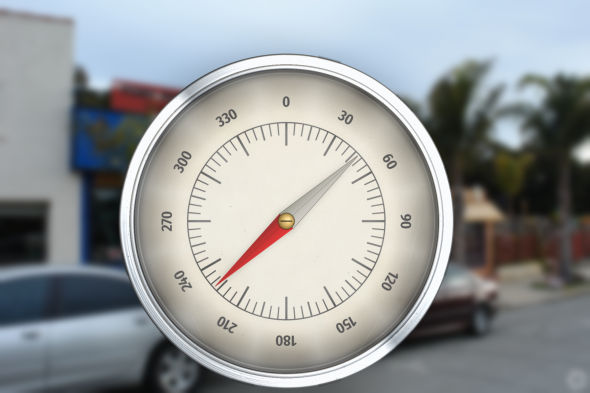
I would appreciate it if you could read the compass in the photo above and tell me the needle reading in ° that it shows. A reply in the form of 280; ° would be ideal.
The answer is 227.5; °
